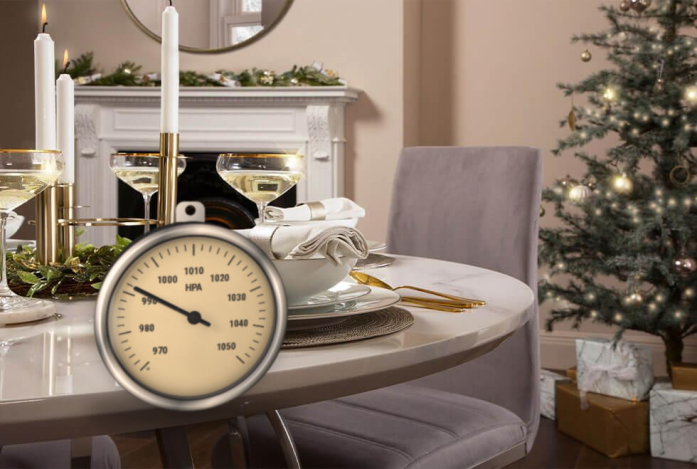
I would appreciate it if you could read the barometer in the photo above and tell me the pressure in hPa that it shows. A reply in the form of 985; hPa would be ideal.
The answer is 992; hPa
